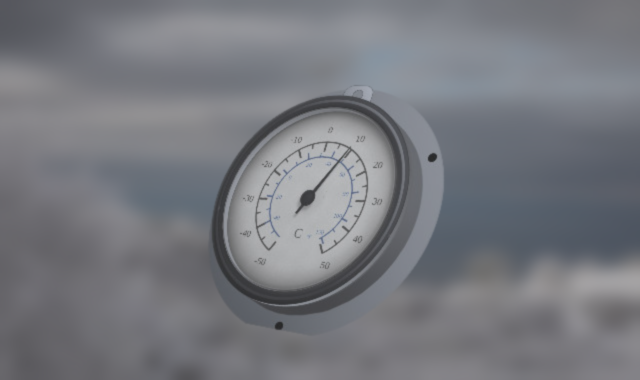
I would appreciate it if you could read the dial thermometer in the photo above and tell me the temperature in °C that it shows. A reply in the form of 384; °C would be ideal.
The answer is 10; °C
